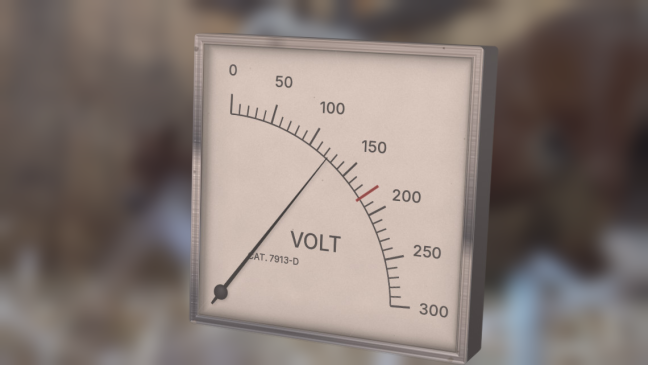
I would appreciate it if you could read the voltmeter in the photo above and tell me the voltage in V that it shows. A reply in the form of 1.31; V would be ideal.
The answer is 125; V
